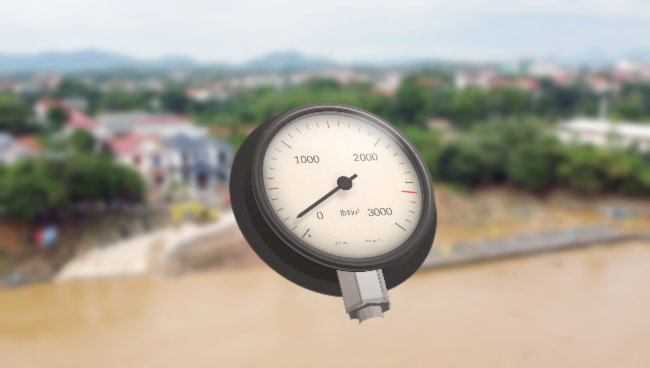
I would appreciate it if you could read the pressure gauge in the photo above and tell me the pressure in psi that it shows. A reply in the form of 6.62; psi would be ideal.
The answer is 150; psi
